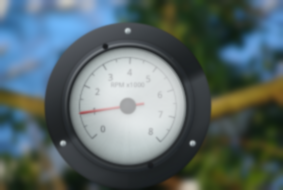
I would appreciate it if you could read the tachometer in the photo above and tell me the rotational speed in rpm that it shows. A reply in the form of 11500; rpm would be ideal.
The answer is 1000; rpm
